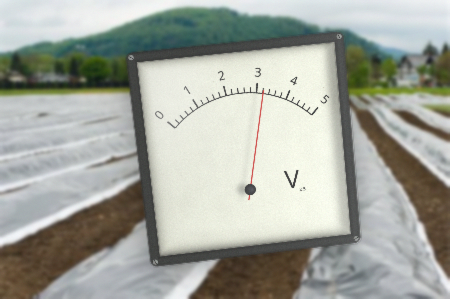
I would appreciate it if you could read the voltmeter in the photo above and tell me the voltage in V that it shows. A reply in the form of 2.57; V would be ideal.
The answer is 3.2; V
